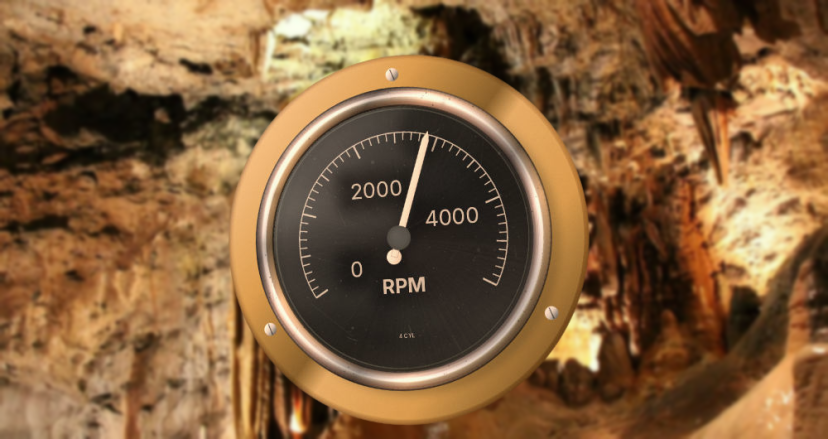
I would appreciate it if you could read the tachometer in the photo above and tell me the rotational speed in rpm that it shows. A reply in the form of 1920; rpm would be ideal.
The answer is 2900; rpm
